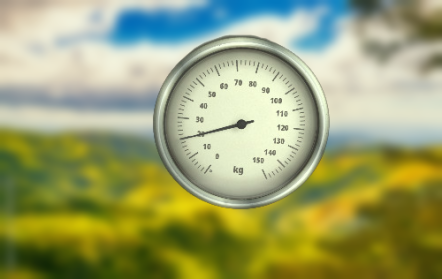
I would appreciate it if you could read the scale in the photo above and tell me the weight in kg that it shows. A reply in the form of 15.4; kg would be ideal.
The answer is 20; kg
